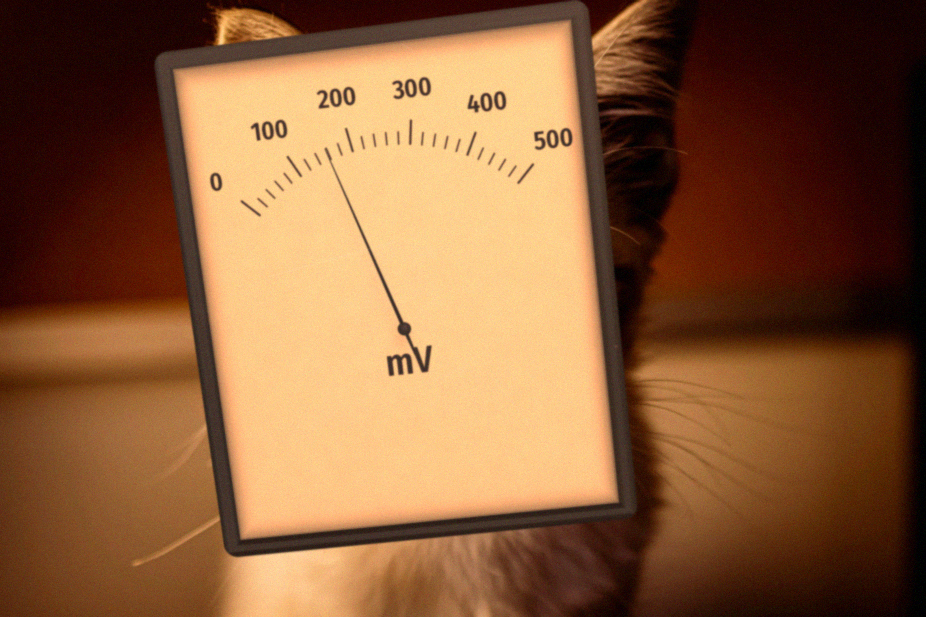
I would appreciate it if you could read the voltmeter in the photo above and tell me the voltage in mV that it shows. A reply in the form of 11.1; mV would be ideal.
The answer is 160; mV
